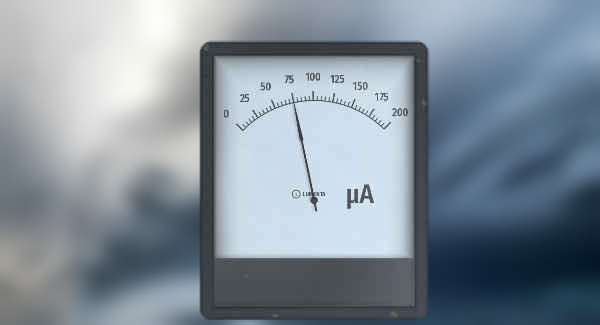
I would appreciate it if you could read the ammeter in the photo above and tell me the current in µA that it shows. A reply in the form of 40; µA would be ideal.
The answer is 75; µA
